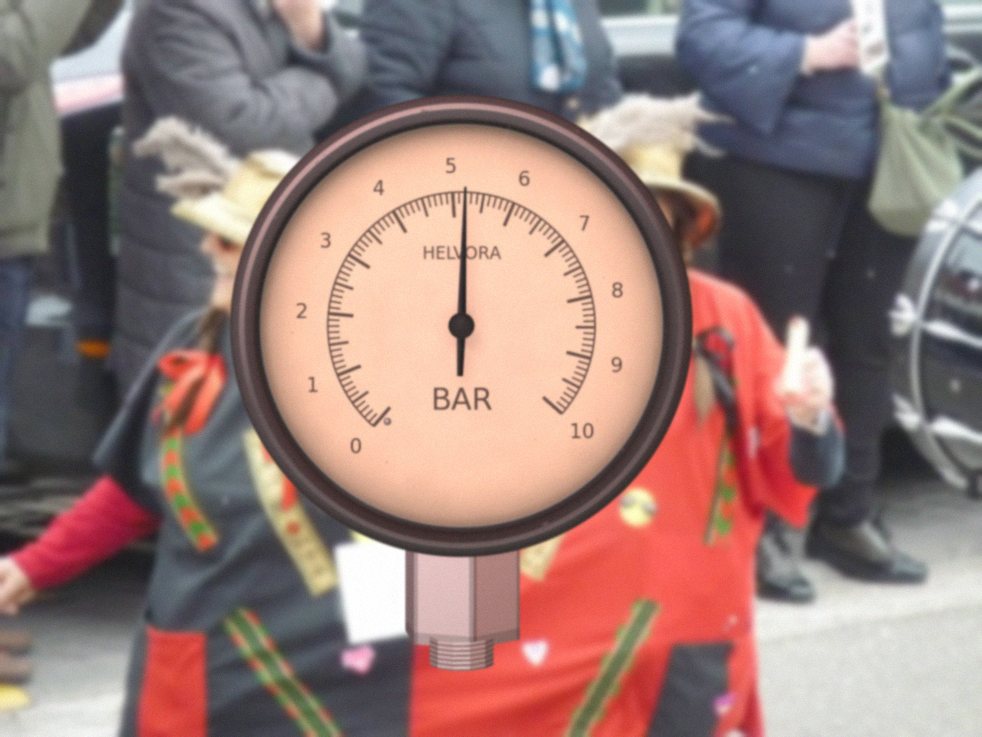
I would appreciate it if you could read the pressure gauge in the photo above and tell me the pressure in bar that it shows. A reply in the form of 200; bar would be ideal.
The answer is 5.2; bar
